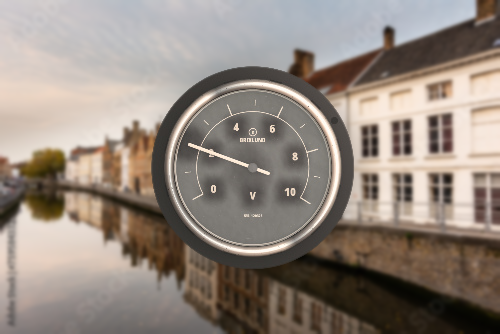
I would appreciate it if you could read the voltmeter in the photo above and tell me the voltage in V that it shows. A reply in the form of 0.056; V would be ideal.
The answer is 2; V
